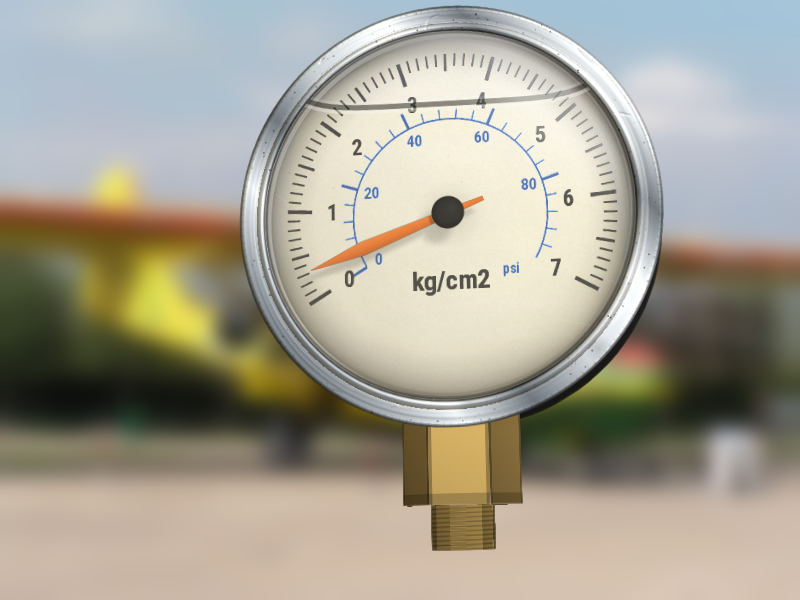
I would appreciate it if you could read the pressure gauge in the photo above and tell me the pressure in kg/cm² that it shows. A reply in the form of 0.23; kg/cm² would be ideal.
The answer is 0.3; kg/cm²
